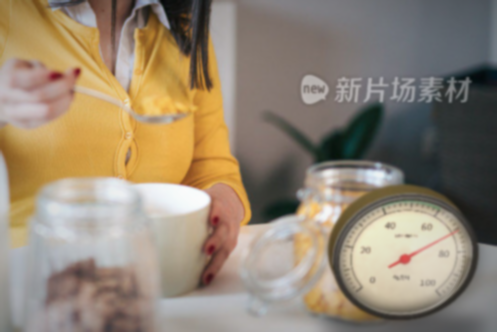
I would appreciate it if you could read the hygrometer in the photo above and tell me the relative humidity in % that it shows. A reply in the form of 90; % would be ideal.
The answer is 70; %
